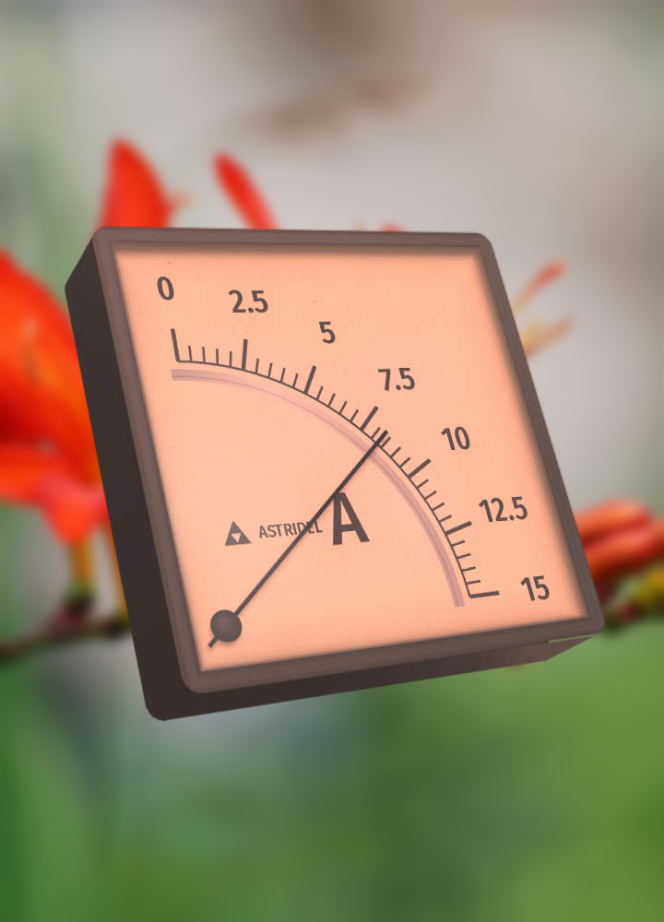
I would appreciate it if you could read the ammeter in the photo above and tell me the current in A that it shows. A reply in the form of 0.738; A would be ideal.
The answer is 8.25; A
